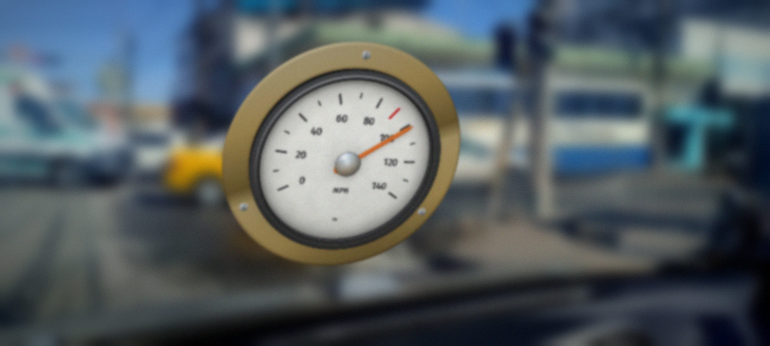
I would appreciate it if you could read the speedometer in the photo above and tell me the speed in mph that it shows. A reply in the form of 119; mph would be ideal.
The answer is 100; mph
